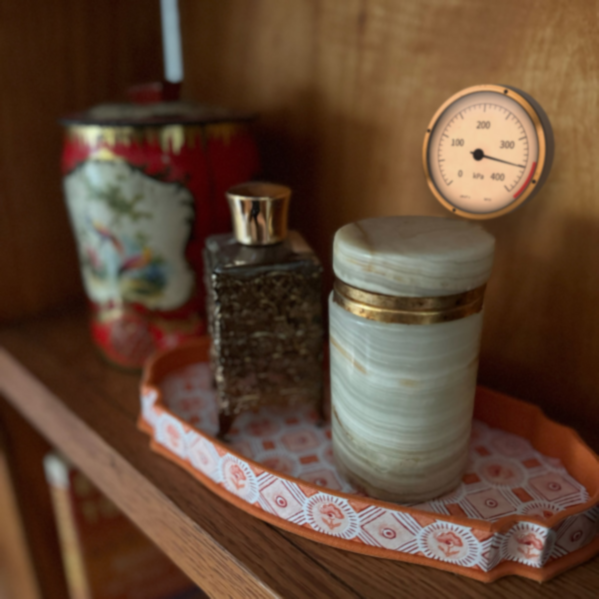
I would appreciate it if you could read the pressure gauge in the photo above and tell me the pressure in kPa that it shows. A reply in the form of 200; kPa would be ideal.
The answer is 350; kPa
